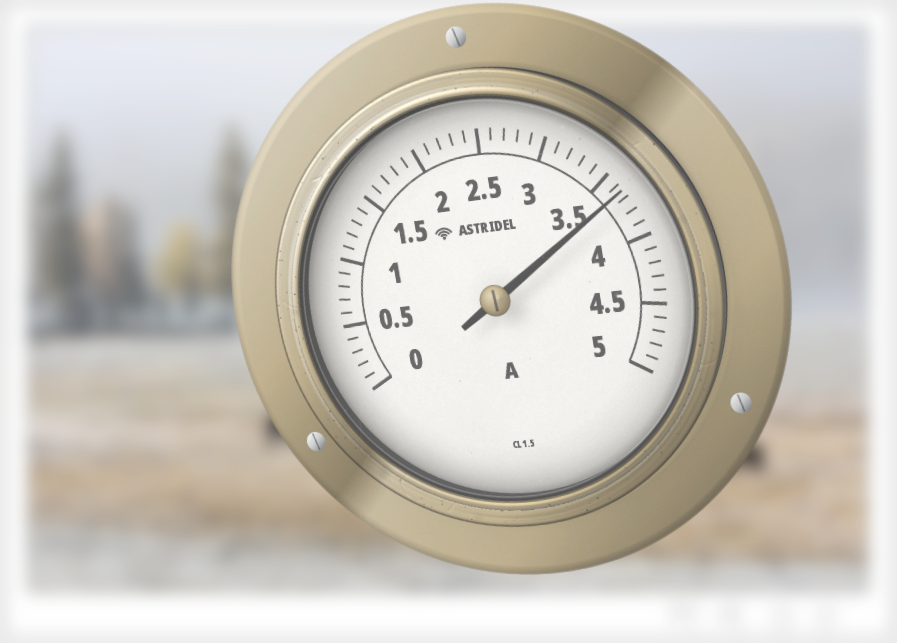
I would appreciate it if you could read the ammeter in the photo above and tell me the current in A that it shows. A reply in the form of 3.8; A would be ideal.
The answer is 3.65; A
